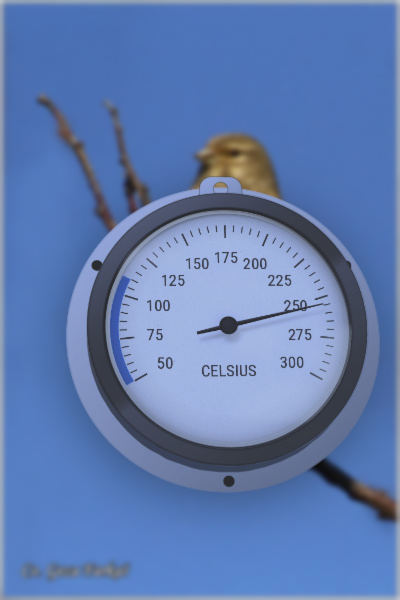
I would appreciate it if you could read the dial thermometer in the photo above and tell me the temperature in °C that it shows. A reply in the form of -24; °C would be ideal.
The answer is 255; °C
